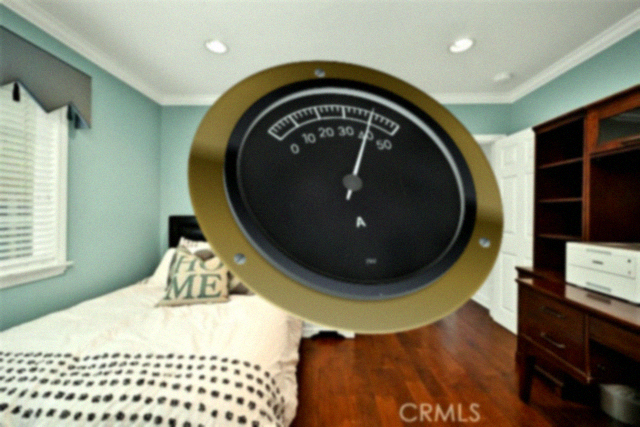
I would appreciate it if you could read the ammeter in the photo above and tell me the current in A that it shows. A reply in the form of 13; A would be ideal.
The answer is 40; A
